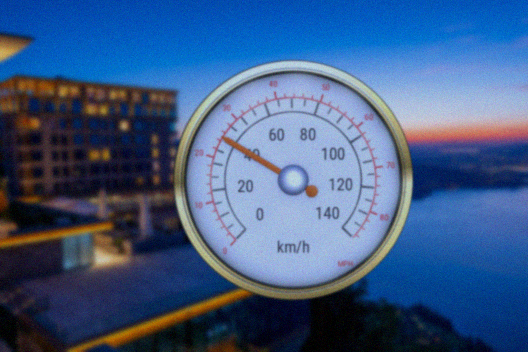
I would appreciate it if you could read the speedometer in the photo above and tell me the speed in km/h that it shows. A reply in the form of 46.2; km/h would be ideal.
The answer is 40; km/h
